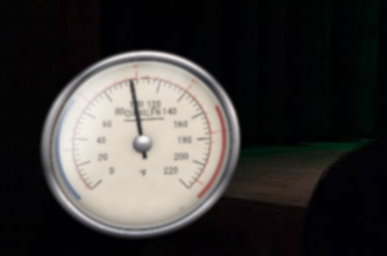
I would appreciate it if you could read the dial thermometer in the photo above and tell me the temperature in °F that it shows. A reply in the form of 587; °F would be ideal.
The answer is 100; °F
